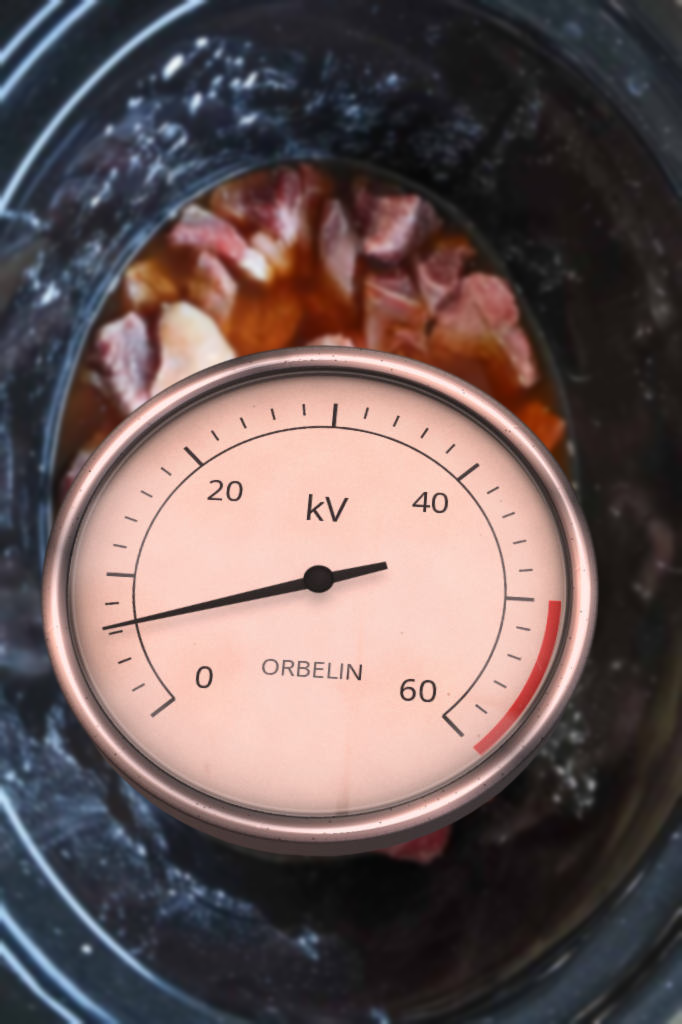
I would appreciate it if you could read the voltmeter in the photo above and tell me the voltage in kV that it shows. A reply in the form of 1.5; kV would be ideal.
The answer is 6; kV
